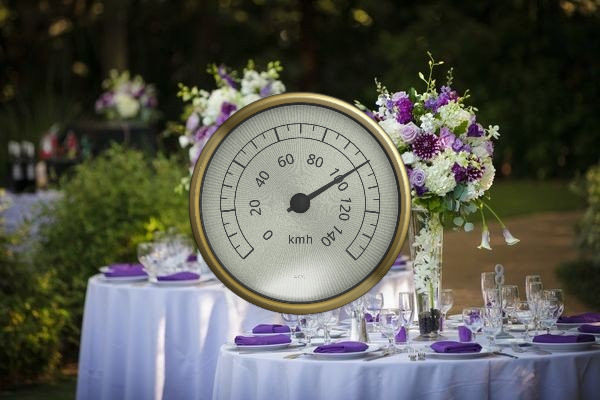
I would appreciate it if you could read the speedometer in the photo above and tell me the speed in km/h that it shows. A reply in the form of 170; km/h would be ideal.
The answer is 100; km/h
